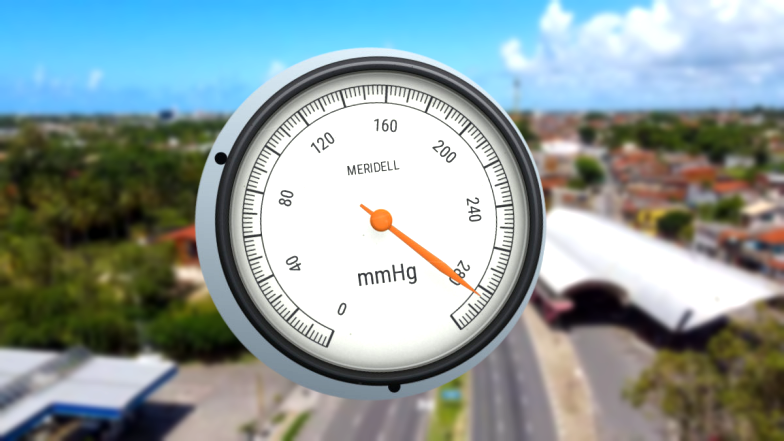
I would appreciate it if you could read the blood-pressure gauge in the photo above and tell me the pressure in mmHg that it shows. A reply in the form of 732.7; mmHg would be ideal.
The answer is 284; mmHg
